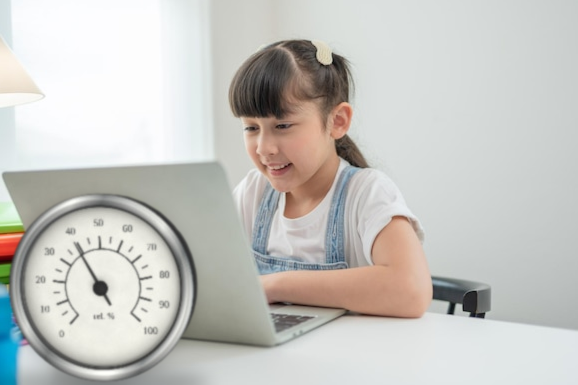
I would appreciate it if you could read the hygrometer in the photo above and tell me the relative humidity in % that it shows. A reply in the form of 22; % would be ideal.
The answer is 40; %
